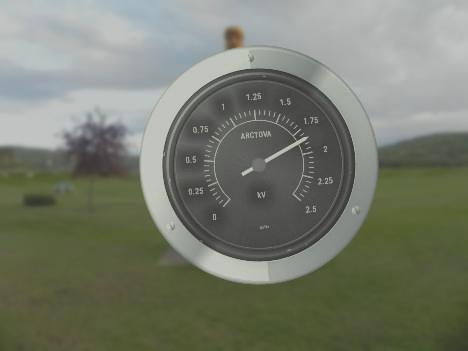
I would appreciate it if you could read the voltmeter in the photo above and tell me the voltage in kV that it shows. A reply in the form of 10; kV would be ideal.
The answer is 1.85; kV
